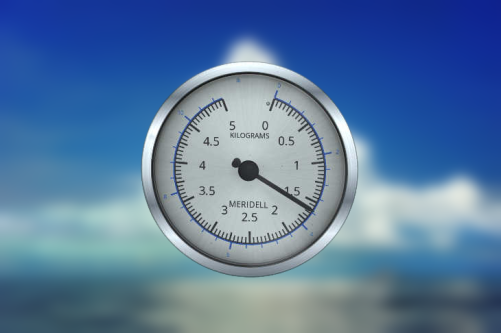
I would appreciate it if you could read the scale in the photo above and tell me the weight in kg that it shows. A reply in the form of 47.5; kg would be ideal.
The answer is 1.6; kg
